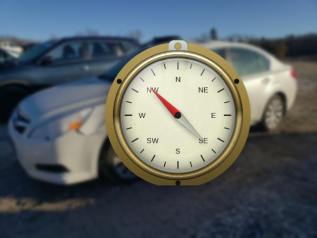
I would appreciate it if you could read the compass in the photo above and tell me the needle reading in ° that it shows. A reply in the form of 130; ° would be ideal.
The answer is 315; °
